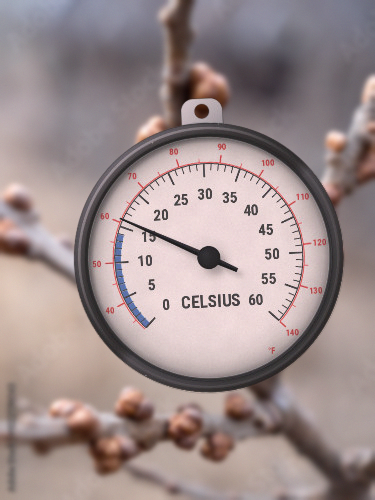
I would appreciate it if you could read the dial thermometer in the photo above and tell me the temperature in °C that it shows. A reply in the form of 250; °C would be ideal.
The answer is 16; °C
